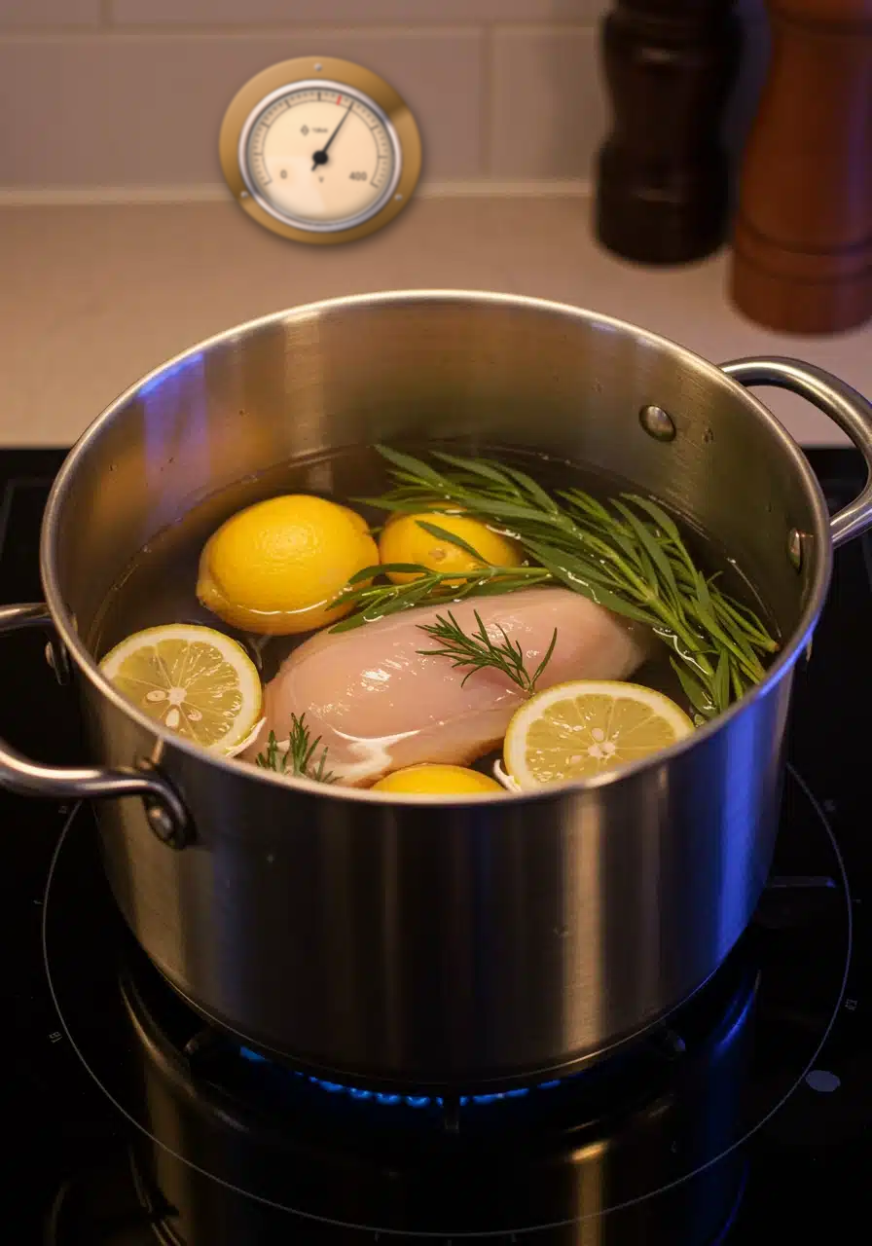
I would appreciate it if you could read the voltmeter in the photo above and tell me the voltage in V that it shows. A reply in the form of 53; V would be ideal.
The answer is 250; V
